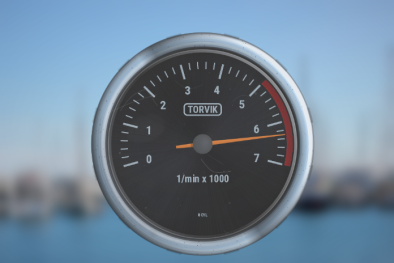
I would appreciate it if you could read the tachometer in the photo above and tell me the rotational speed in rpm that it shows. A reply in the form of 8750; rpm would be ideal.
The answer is 6300; rpm
